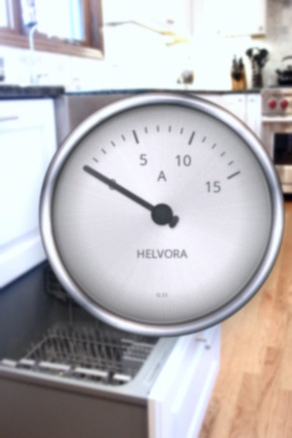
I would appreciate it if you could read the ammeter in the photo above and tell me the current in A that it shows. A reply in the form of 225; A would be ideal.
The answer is 0; A
